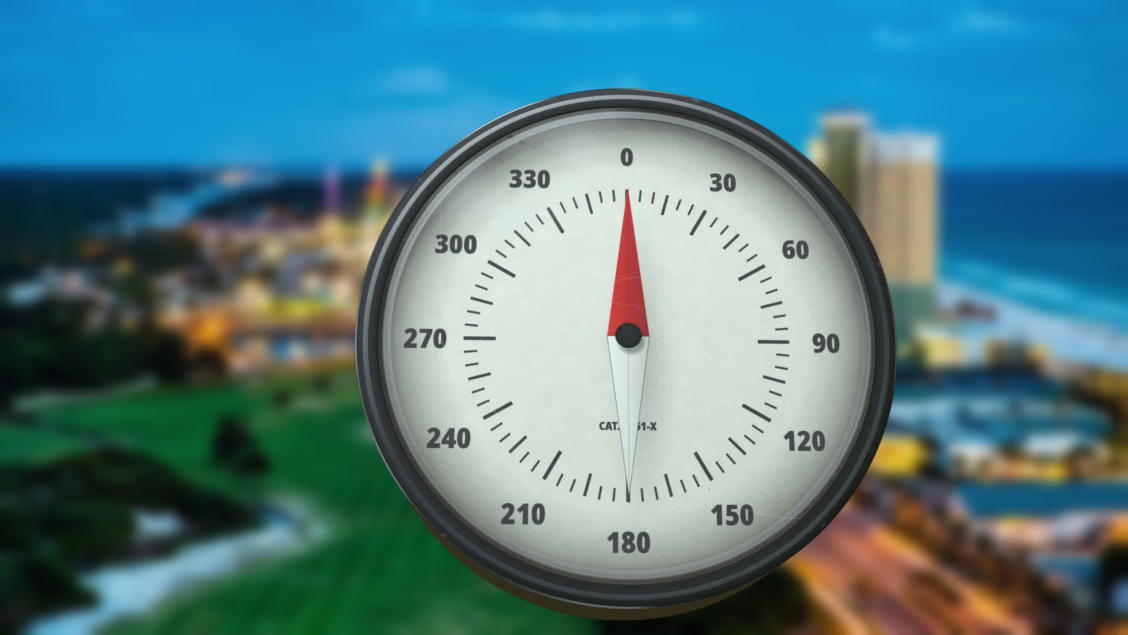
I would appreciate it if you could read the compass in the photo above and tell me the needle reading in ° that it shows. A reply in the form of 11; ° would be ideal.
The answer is 0; °
